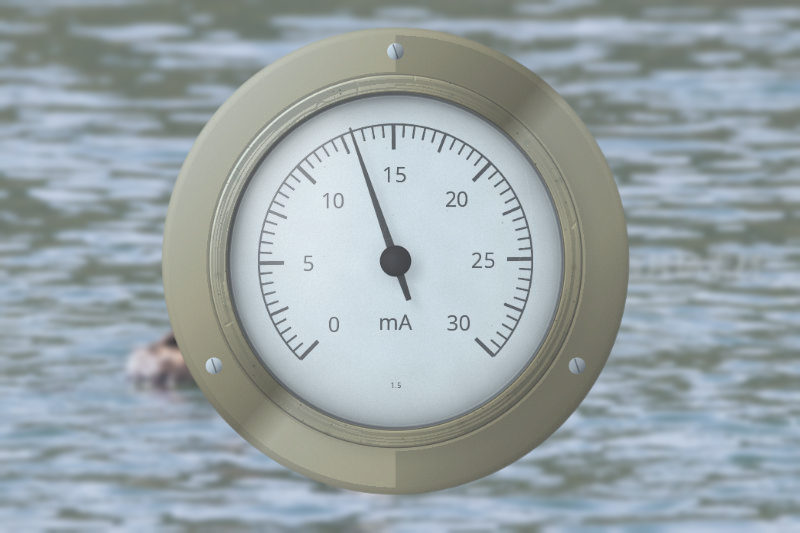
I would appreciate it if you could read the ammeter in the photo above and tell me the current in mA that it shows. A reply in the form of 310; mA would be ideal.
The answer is 13; mA
